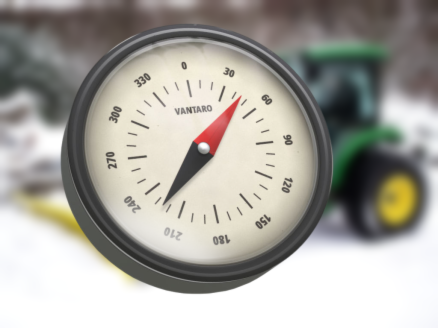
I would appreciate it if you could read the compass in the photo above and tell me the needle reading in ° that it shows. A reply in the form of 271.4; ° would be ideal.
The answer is 45; °
